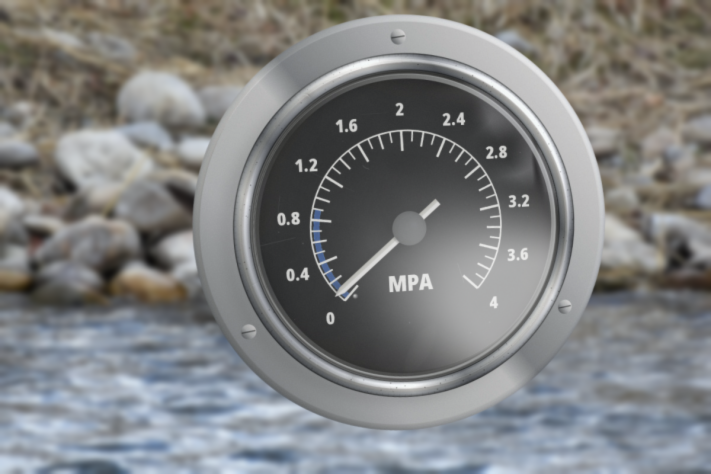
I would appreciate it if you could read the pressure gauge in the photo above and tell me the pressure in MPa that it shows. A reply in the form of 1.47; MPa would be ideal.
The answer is 0.1; MPa
